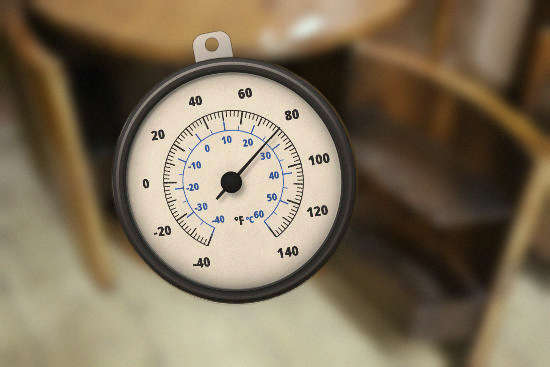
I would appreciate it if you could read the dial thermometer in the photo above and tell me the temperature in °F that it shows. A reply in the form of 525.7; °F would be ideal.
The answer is 80; °F
